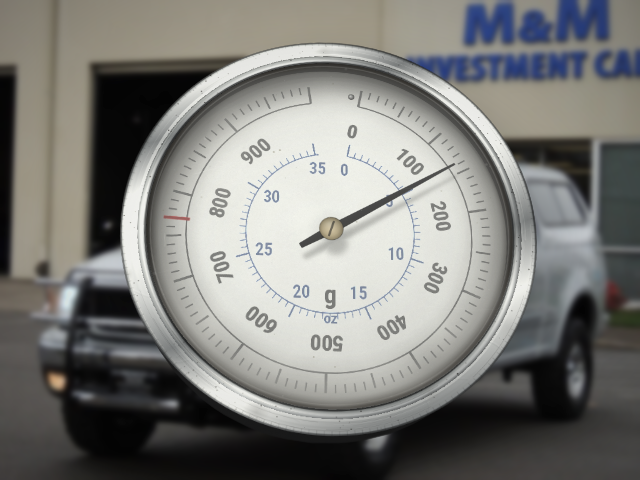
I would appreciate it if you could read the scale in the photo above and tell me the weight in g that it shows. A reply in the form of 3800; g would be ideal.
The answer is 140; g
